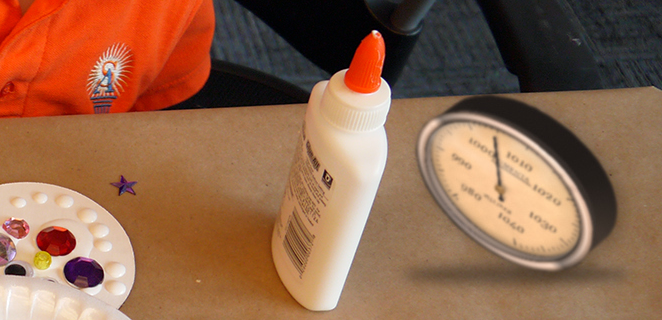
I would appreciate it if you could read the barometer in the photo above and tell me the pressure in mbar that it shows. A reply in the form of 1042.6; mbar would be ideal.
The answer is 1005; mbar
